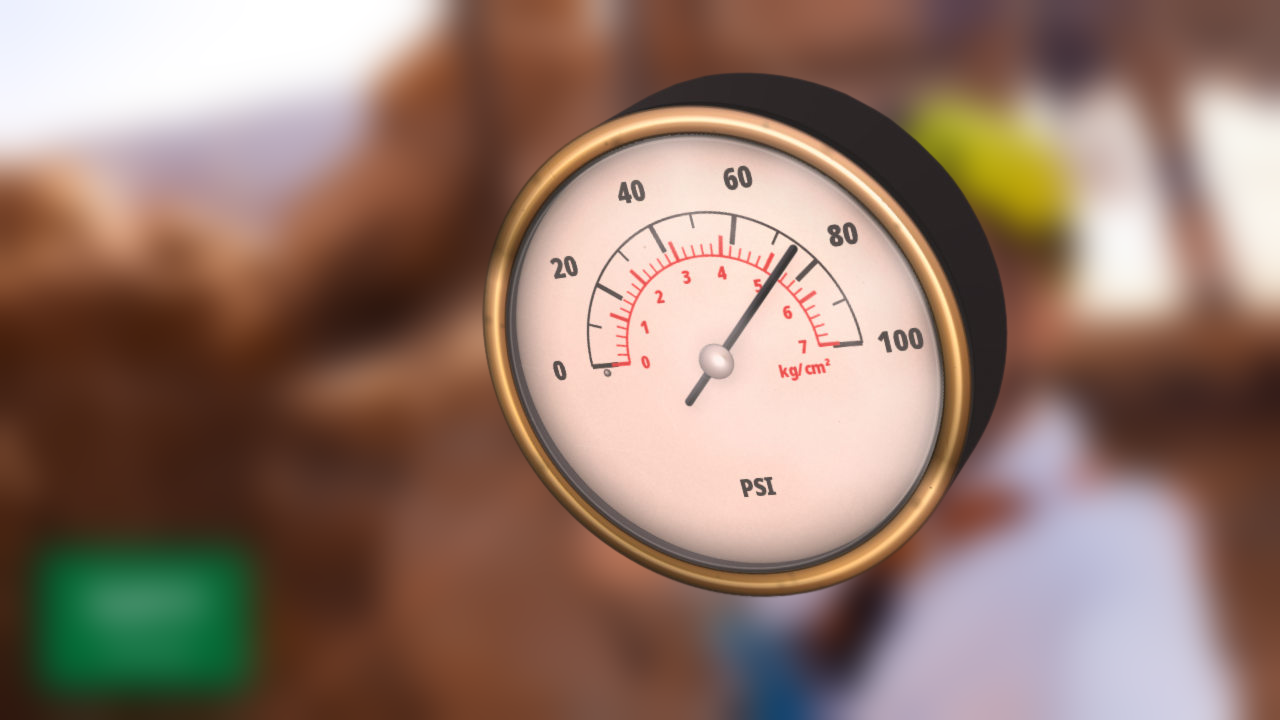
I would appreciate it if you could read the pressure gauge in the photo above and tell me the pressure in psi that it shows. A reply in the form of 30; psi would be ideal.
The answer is 75; psi
